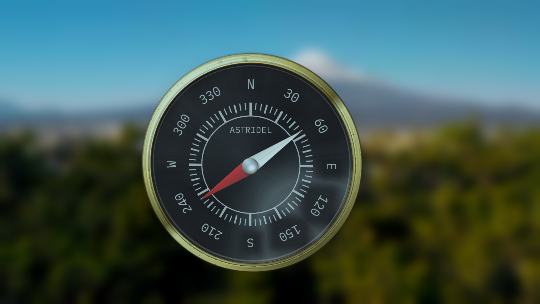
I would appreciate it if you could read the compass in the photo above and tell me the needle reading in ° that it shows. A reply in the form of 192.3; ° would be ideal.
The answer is 235; °
